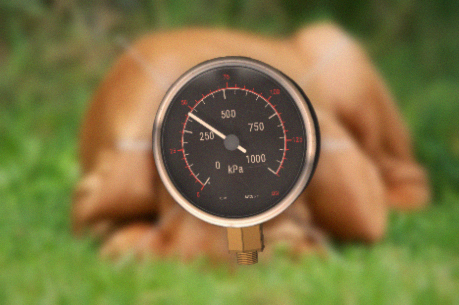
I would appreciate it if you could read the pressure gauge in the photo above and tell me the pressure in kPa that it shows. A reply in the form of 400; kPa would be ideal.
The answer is 325; kPa
